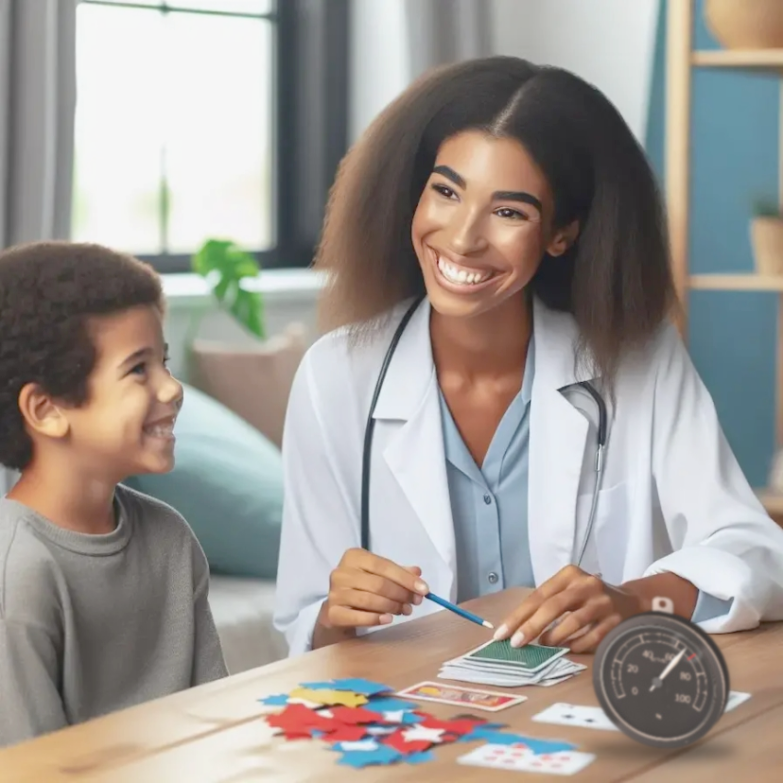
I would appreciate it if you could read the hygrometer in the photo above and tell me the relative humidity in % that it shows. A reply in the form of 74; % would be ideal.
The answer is 65; %
